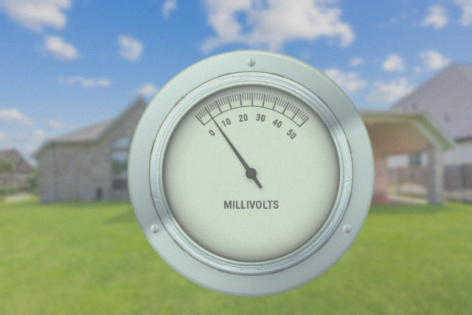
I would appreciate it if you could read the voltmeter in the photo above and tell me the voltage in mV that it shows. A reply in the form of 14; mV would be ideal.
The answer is 5; mV
